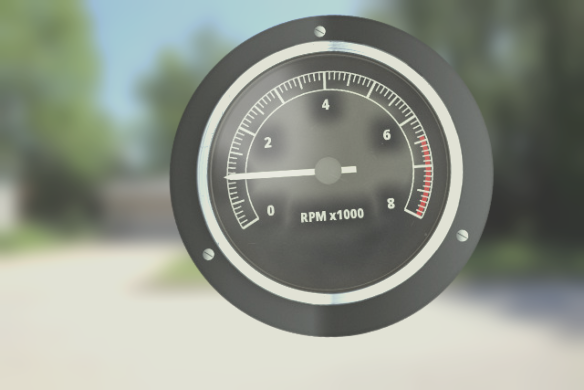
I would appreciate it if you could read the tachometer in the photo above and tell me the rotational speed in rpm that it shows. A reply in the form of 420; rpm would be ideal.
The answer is 1000; rpm
